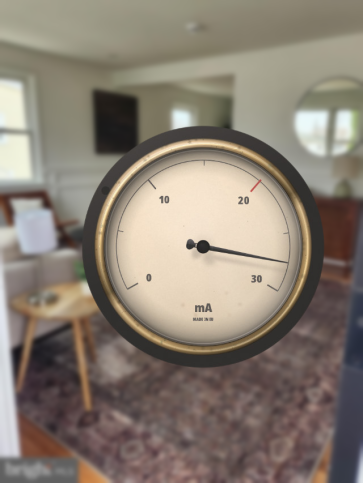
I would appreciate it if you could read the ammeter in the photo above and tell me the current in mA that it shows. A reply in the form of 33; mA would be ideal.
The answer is 27.5; mA
